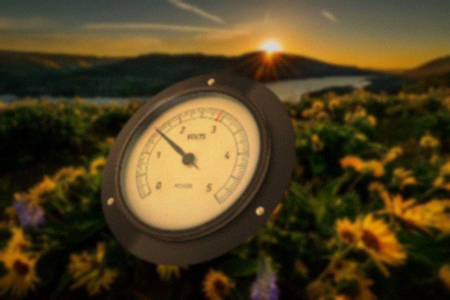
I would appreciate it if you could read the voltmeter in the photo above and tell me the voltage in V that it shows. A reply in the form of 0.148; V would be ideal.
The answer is 1.5; V
